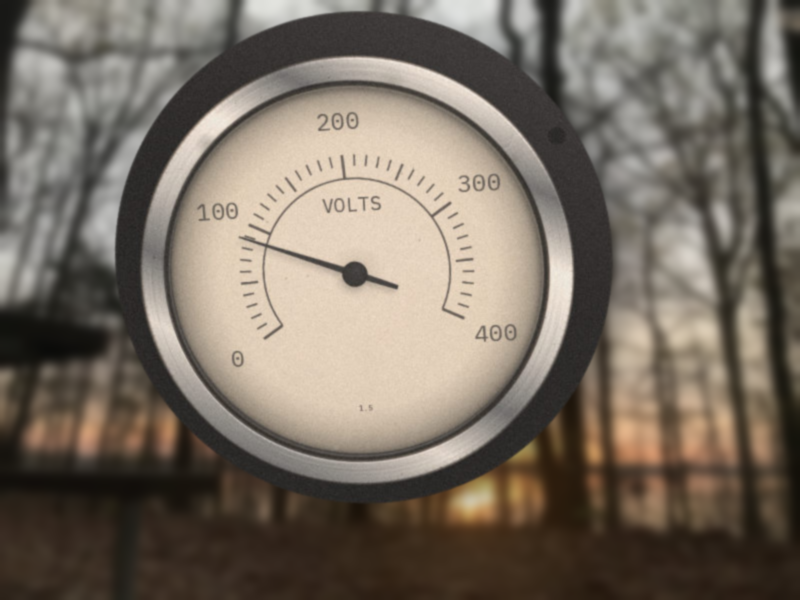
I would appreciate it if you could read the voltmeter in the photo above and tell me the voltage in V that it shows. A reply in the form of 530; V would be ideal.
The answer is 90; V
